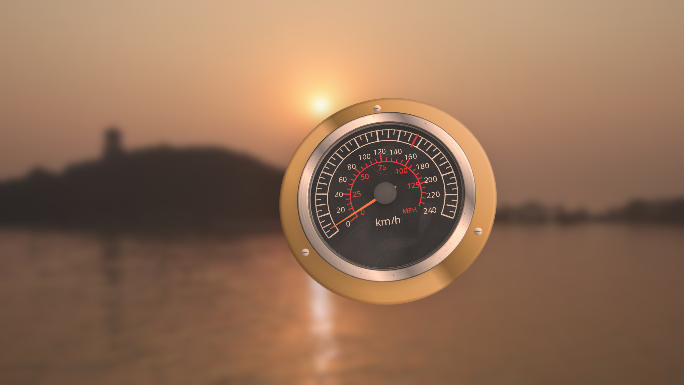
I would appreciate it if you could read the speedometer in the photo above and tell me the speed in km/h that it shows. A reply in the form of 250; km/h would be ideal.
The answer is 5; km/h
